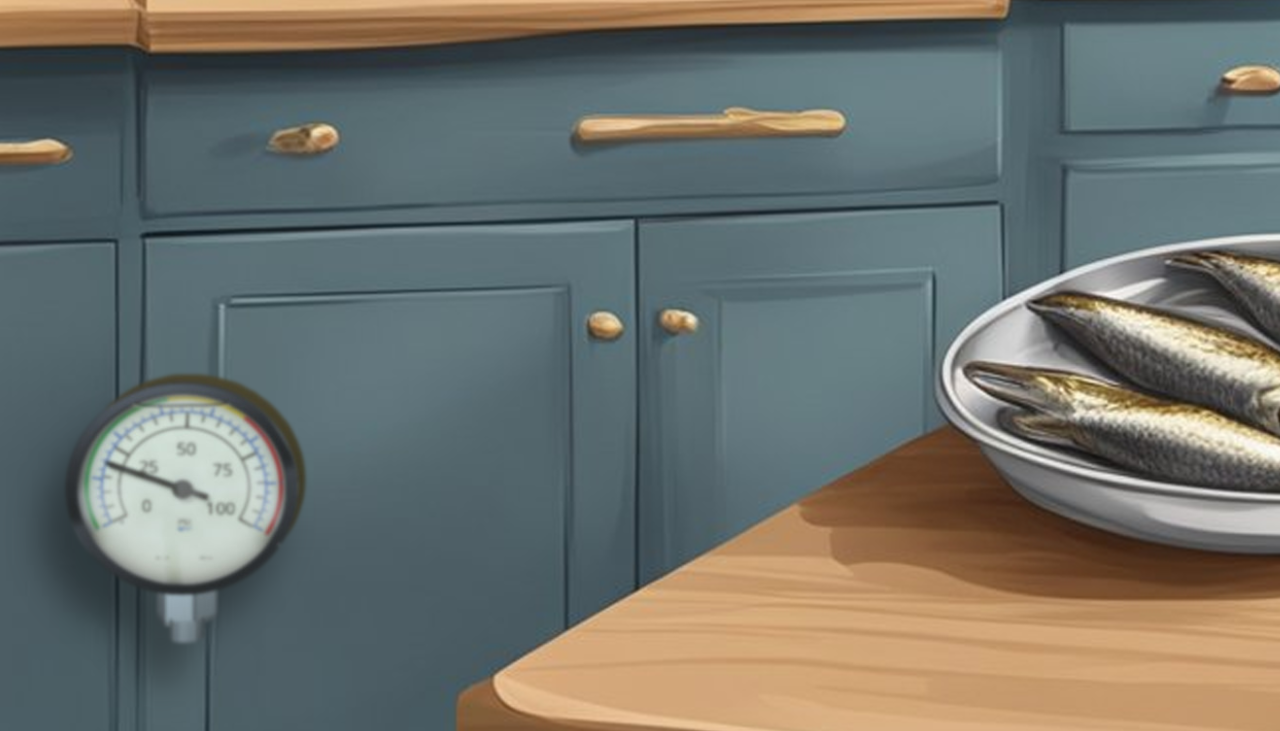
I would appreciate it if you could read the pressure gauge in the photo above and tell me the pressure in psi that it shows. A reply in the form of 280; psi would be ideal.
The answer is 20; psi
